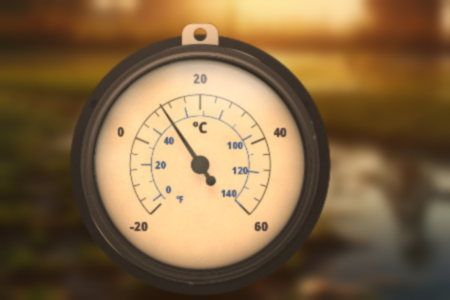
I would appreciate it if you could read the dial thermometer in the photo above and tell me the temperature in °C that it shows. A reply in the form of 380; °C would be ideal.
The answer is 10; °C
